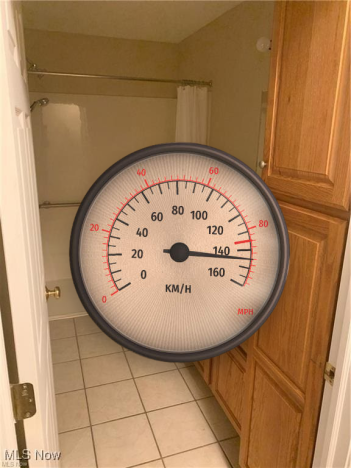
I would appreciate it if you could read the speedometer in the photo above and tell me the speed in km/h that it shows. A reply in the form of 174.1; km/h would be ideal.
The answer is 145; km/h
